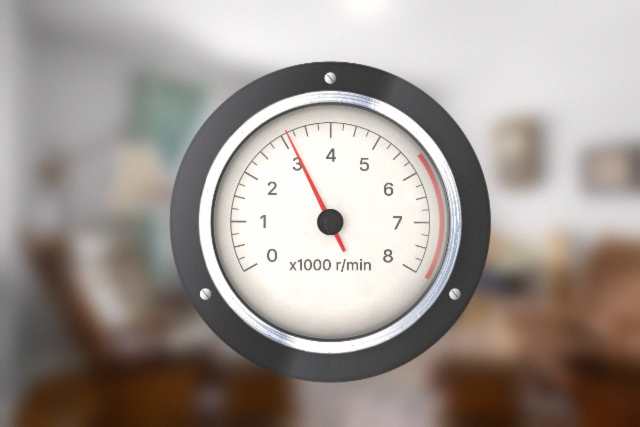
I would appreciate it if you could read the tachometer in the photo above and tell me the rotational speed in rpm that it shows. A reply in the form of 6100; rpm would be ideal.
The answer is 3125; rpm
